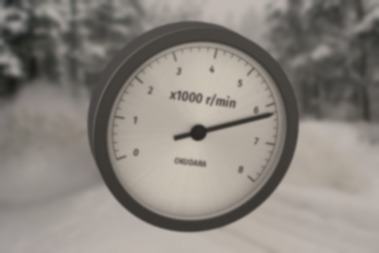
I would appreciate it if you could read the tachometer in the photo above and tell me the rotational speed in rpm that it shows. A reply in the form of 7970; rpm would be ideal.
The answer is 6200; rpm
